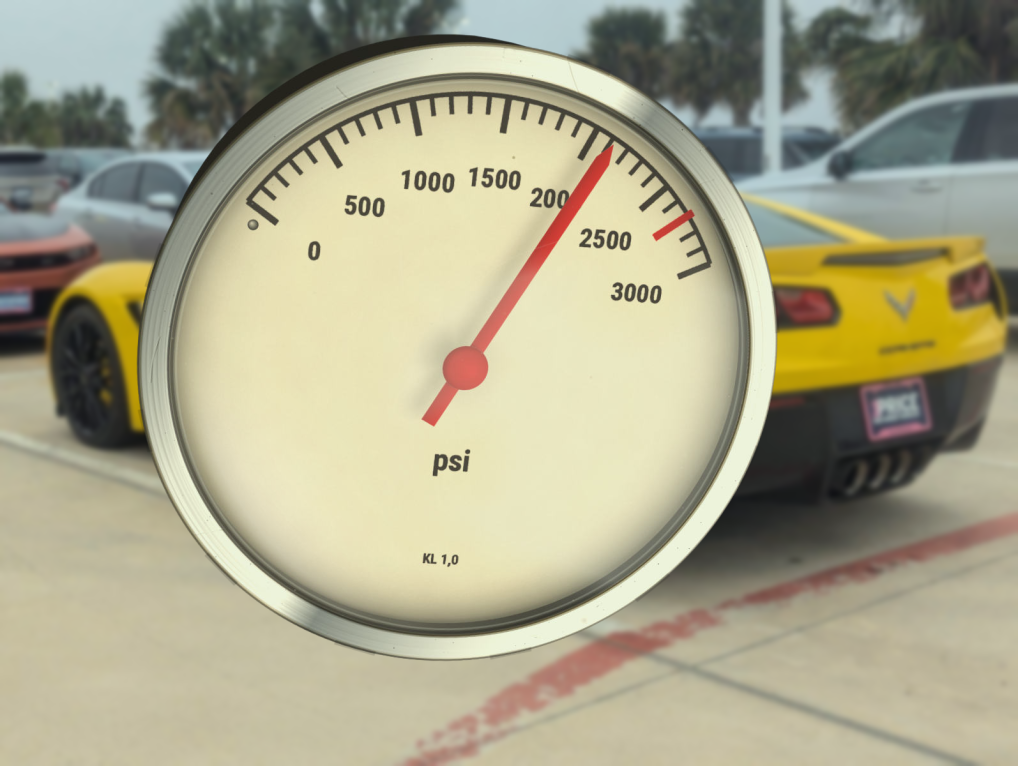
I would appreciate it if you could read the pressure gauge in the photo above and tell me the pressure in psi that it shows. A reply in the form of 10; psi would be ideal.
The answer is 2100; psi
